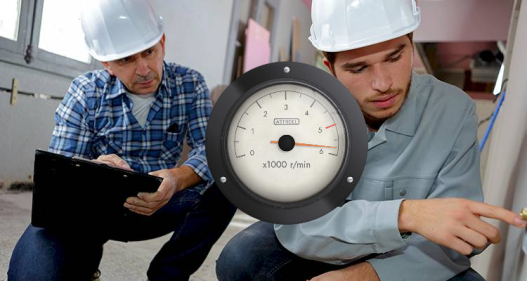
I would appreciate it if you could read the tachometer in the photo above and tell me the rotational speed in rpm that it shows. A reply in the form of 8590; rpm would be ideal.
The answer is 5750; rpm
